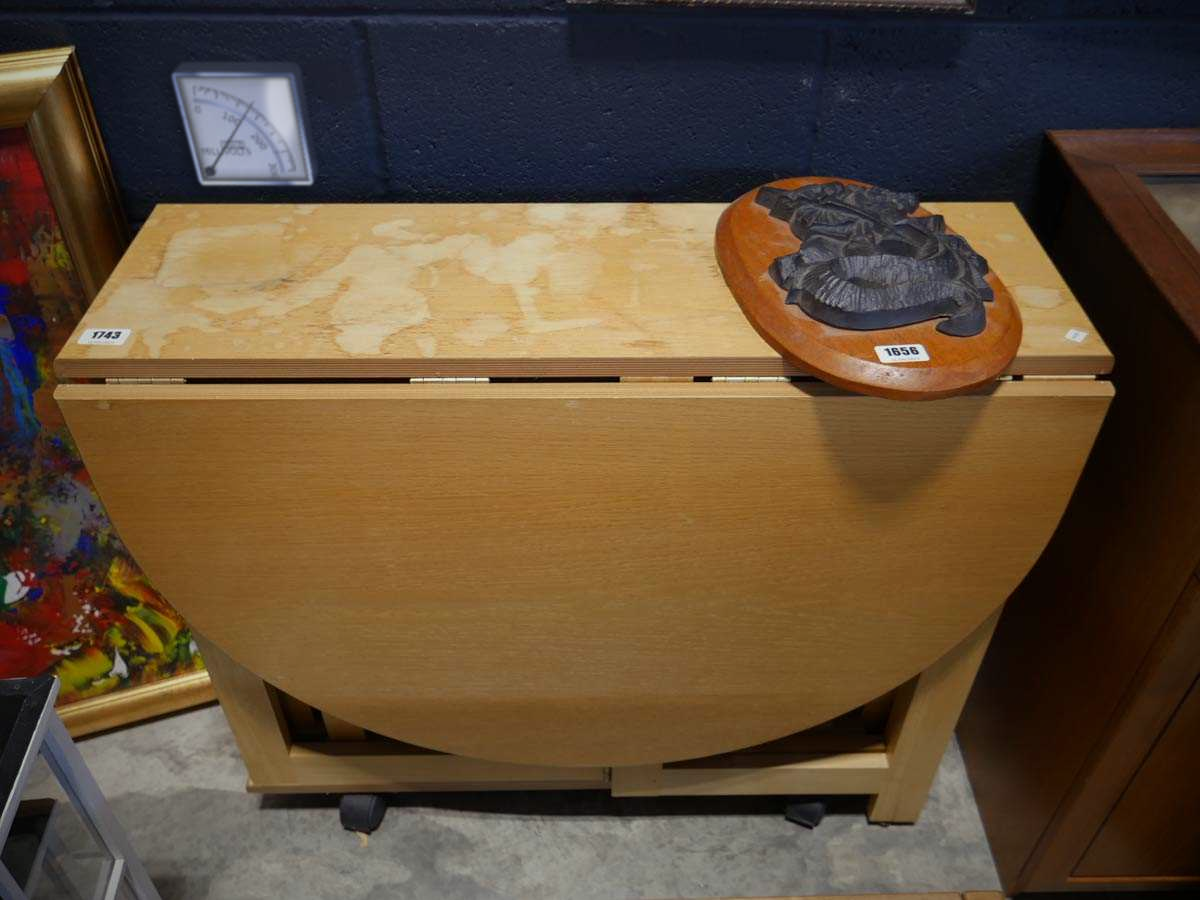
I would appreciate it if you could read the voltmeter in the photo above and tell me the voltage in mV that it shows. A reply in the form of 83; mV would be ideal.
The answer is 125; mV
